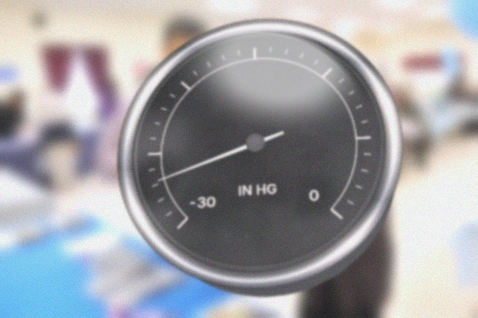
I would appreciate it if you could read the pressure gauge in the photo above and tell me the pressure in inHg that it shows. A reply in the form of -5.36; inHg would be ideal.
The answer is -27; inHg
